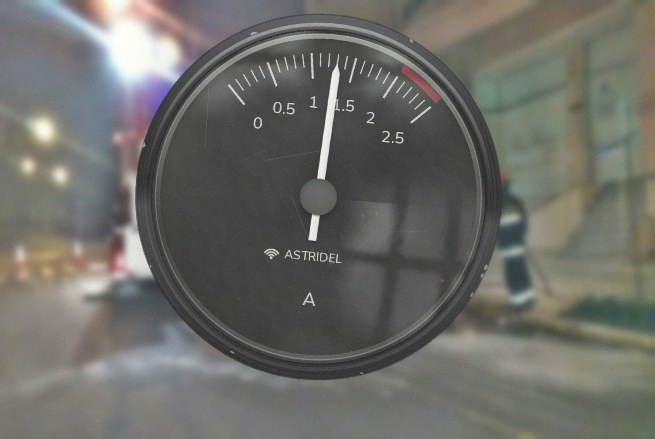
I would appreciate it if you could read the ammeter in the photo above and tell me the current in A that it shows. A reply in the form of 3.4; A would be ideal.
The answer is 1.3; A
